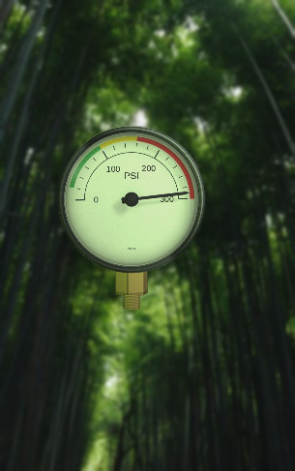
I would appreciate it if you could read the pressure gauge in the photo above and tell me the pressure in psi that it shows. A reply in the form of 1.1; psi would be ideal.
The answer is 290; psi
